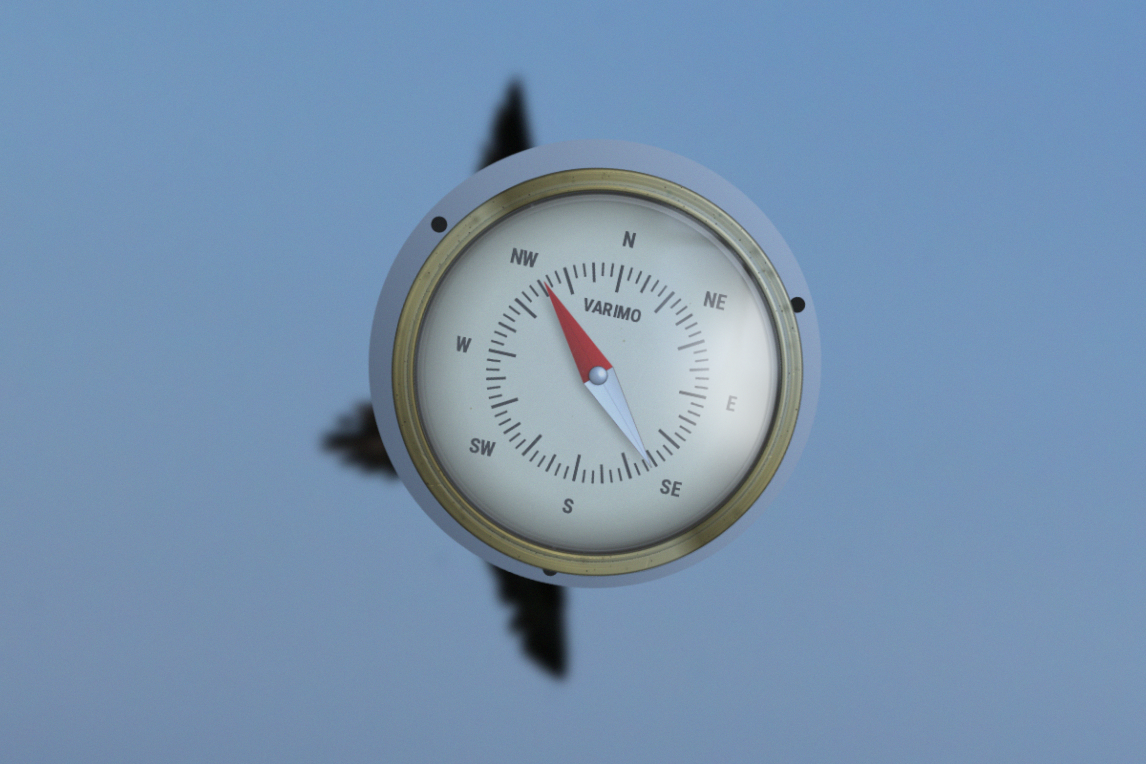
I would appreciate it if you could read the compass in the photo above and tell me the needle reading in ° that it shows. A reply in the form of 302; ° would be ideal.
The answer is 317.5; °
